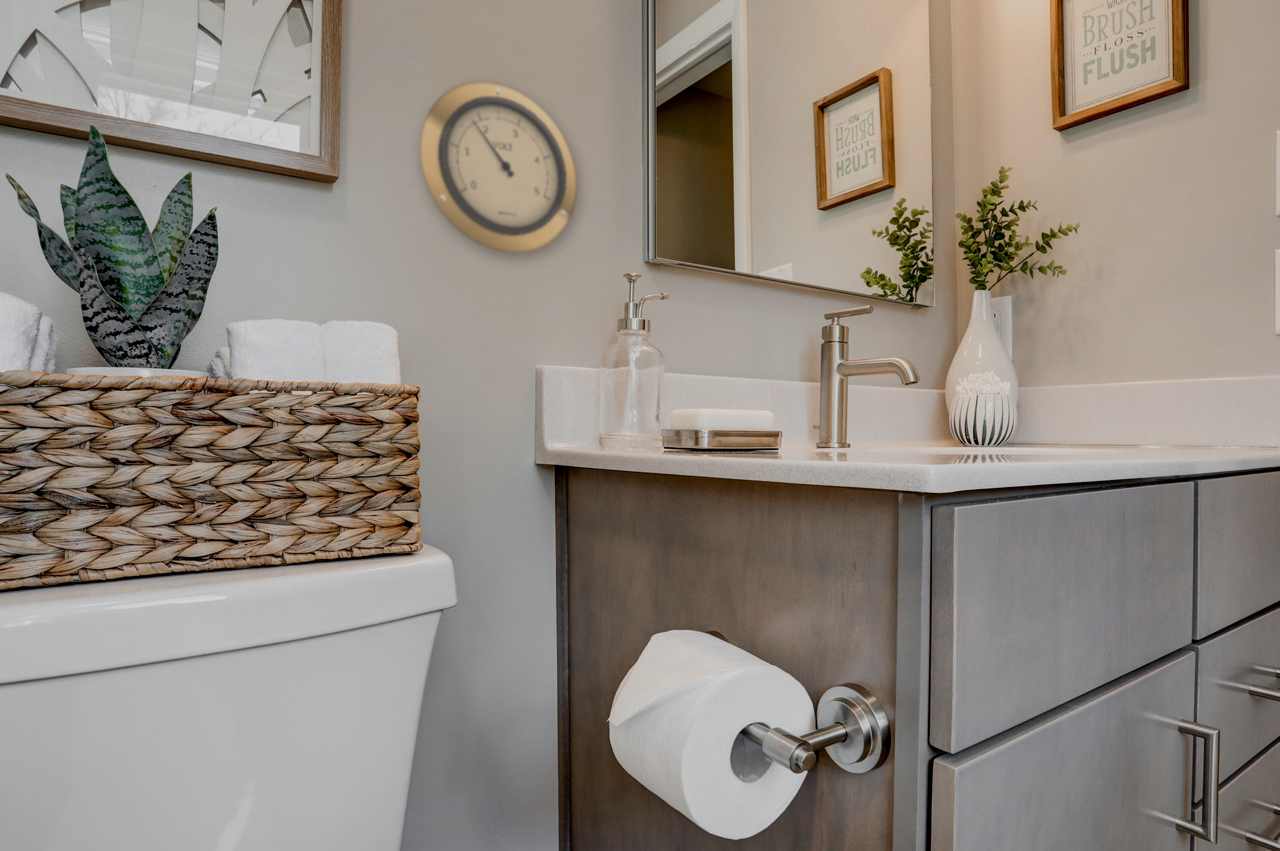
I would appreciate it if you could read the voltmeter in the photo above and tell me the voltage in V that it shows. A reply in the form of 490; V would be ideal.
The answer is 1.75; V
